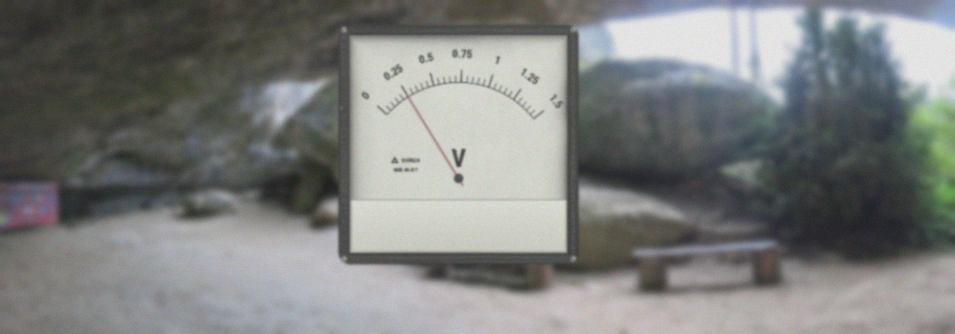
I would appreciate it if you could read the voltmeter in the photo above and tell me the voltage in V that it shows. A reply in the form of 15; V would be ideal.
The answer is 0.25; V
